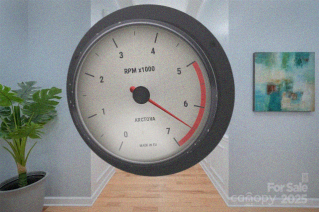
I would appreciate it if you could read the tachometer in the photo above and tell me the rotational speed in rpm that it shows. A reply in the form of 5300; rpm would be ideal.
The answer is 6500; rpm
